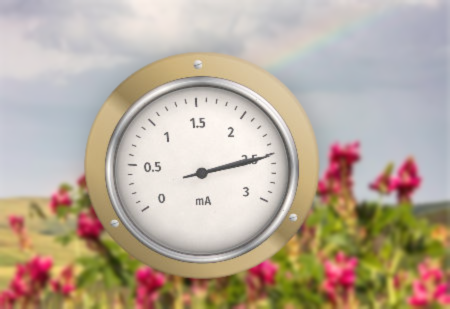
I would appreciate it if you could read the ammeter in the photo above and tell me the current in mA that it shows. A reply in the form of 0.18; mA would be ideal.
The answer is 2.5; mA
